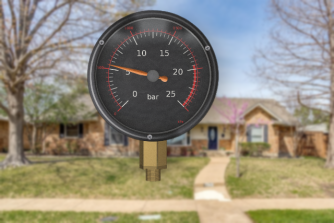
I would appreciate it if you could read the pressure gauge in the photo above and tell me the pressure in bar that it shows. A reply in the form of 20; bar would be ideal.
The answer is 5.5; bar
